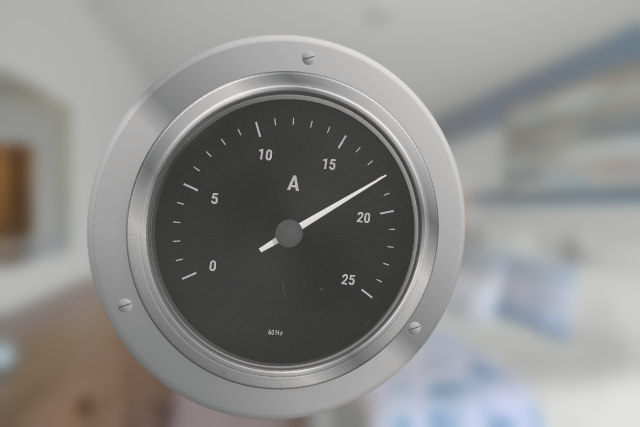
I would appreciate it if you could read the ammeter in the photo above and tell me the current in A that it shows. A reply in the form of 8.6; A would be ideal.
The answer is 18; A
